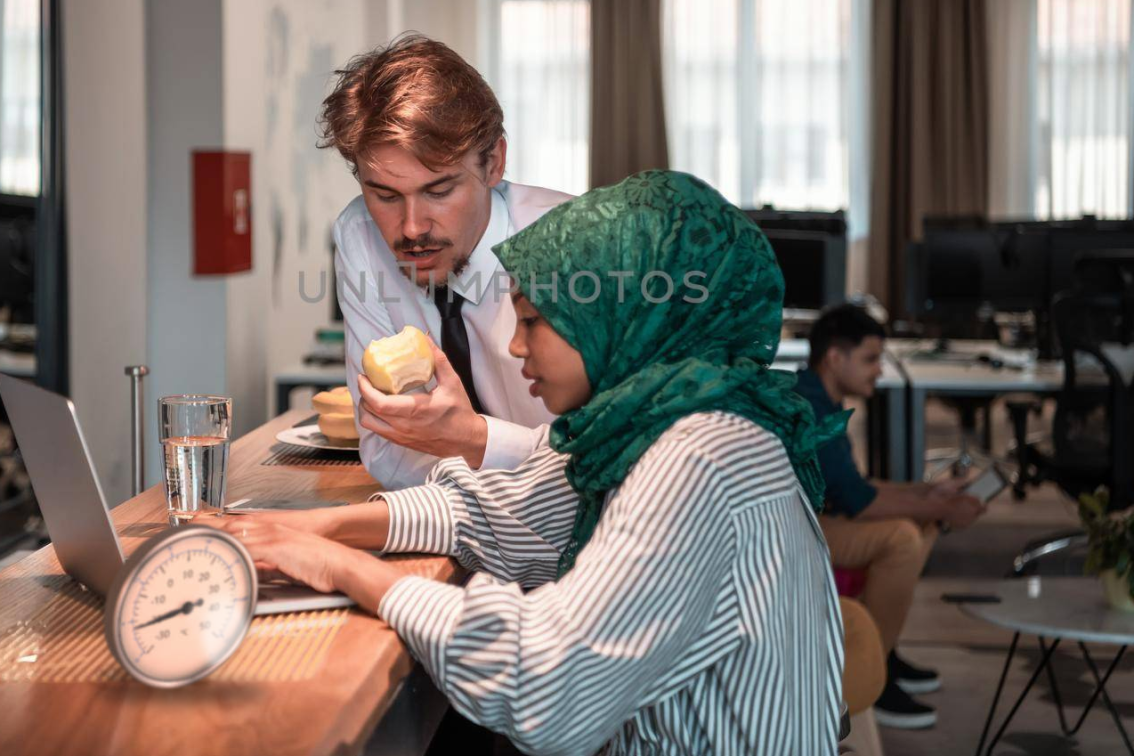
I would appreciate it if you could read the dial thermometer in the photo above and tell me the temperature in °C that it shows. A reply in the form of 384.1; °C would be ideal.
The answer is -20; °C
